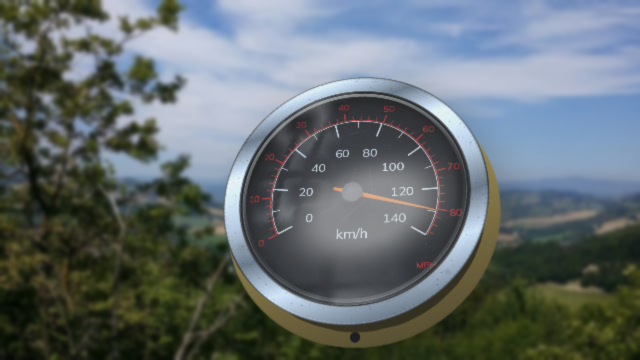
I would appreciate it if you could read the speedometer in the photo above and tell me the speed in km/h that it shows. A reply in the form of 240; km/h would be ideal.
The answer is 130; km/h
